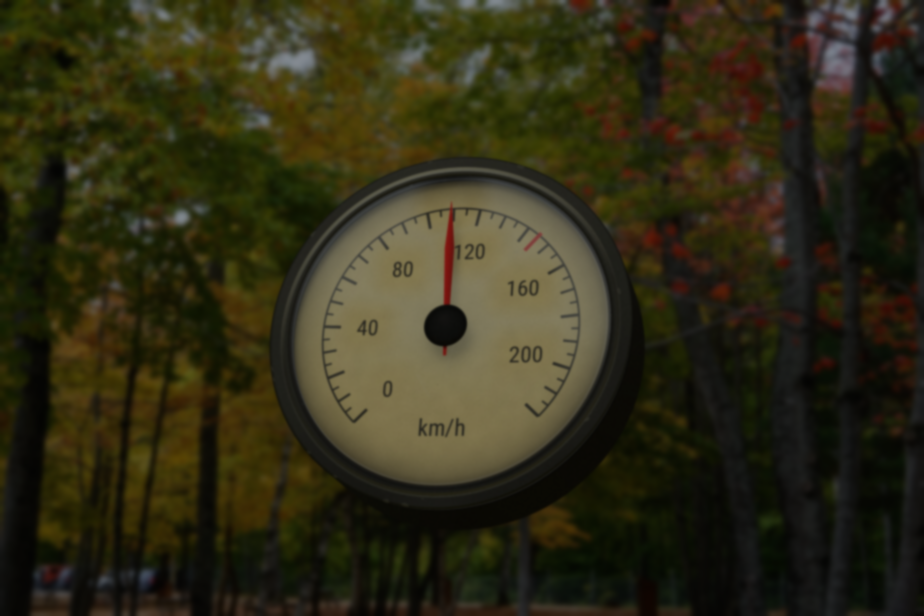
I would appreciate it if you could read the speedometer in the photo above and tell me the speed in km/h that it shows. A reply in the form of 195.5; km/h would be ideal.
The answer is 110; km/h
